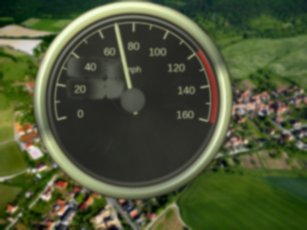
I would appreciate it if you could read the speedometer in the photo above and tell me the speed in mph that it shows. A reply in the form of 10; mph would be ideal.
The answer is 70; mph
